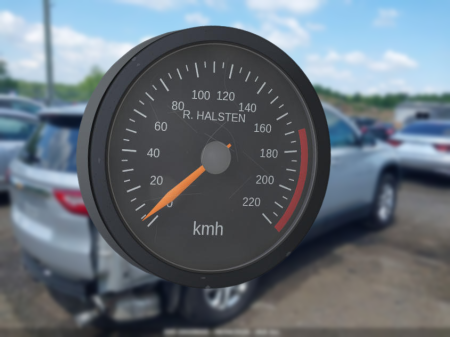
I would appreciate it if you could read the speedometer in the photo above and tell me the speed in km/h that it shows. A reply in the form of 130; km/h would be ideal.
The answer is 5; km/h
